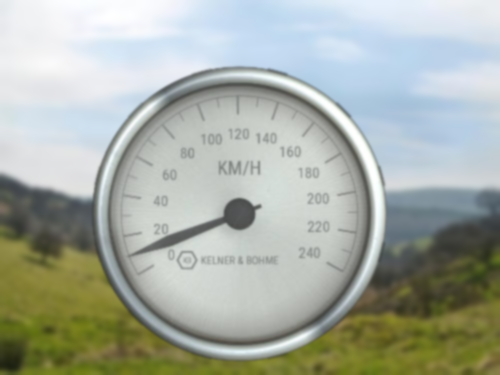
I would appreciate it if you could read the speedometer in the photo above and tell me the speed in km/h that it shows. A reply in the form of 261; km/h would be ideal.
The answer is 10; km/h
